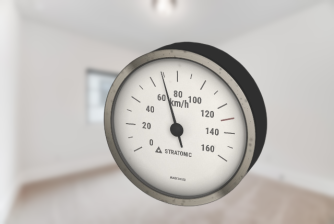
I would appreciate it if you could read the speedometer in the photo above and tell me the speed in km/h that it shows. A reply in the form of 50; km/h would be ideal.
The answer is 70; km/h
